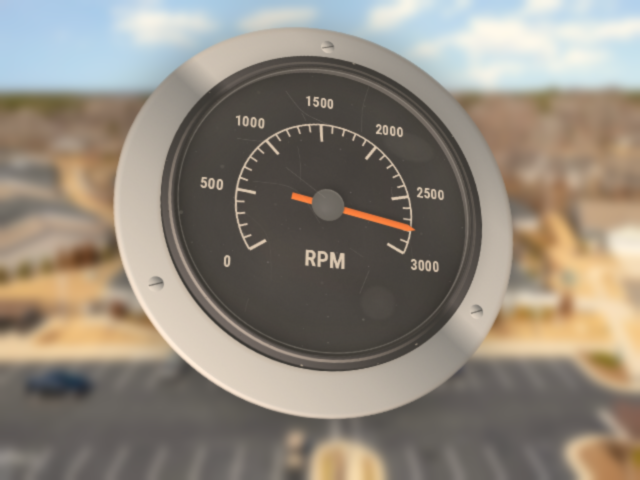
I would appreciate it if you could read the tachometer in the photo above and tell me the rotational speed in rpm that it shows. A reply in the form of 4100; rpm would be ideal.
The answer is 2800; rpm
